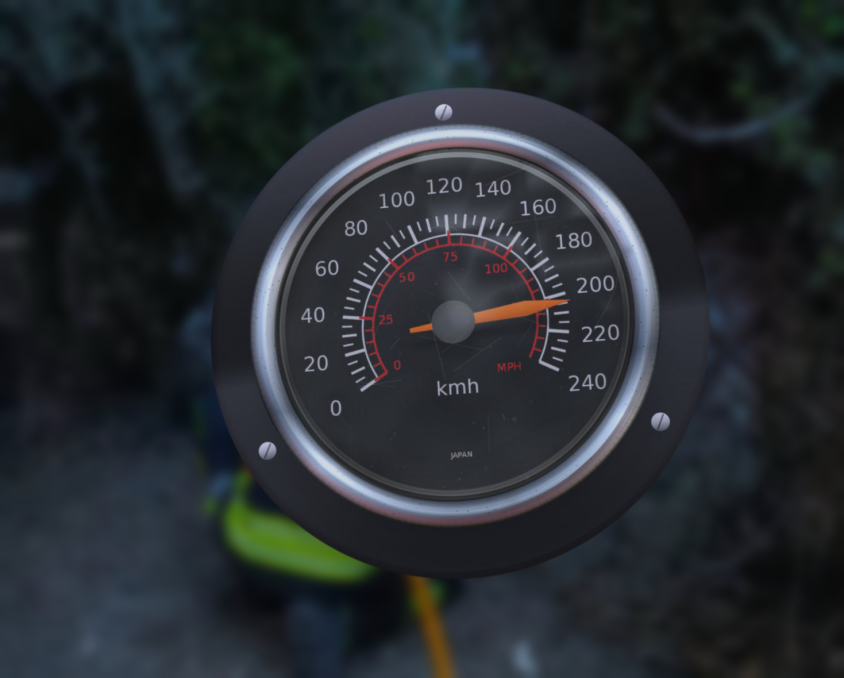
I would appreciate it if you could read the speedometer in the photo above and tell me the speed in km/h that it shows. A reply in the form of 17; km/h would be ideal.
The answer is 205; km/h
